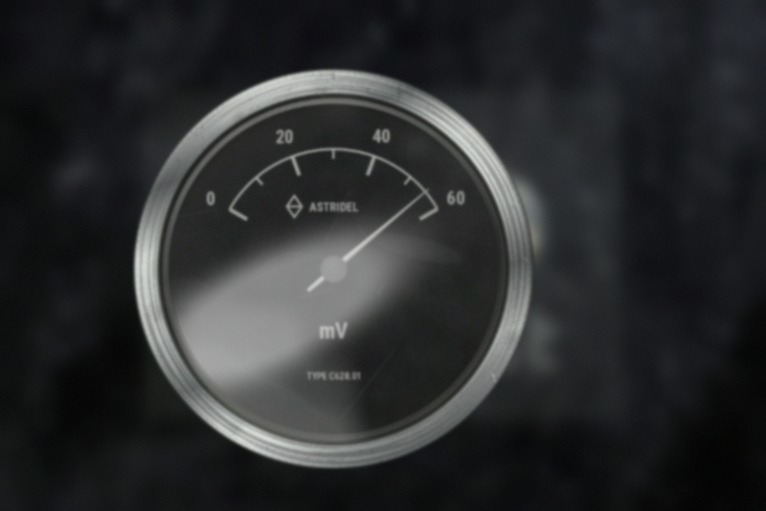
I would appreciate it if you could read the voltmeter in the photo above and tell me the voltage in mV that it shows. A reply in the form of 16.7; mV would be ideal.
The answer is 55; mV
